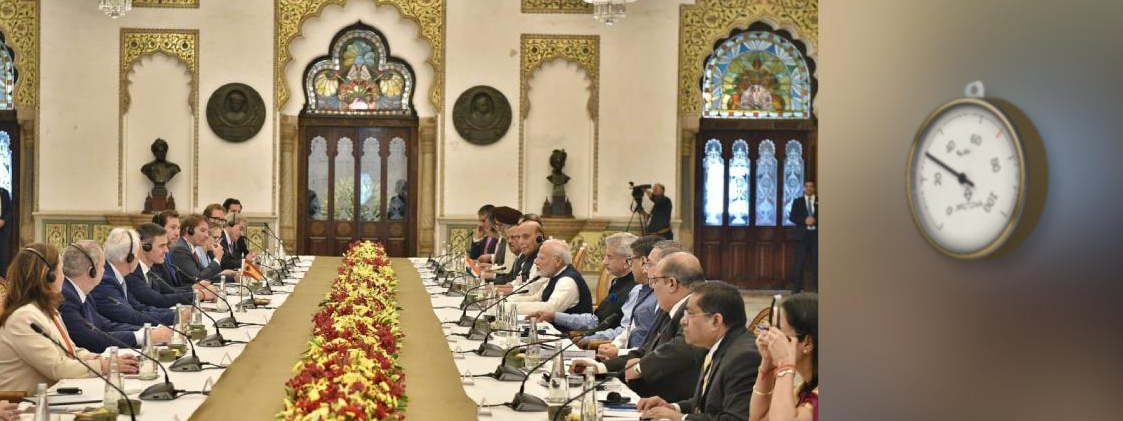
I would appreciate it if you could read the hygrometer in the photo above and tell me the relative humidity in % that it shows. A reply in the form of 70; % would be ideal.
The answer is 30; %
